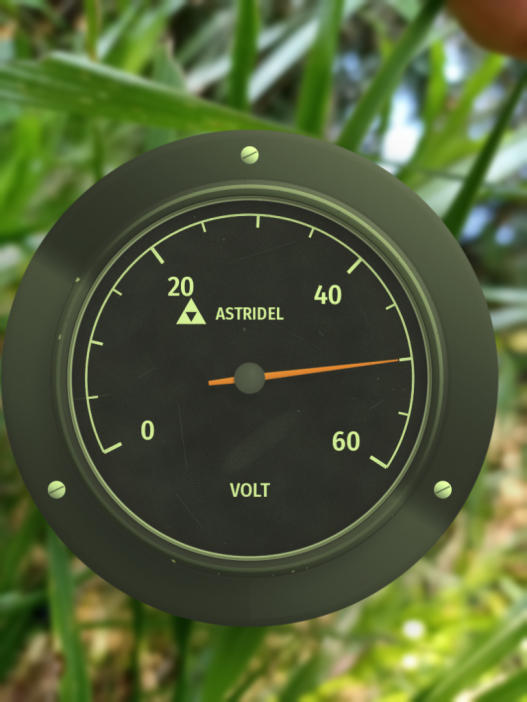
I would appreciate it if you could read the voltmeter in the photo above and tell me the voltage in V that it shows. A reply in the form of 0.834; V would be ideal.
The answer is 50; V
